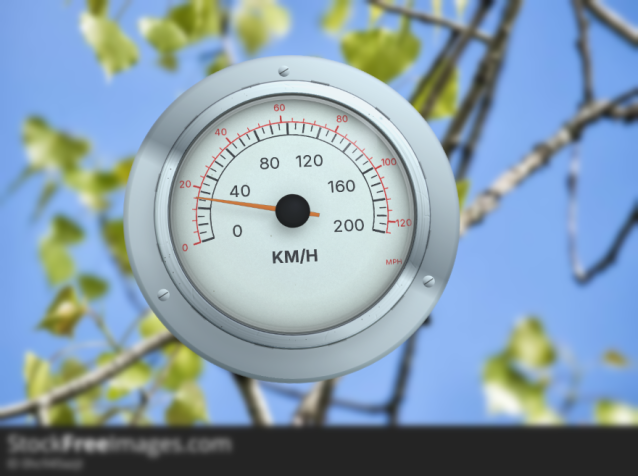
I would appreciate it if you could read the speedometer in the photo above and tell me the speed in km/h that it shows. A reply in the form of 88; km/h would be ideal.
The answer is 25; km/h
